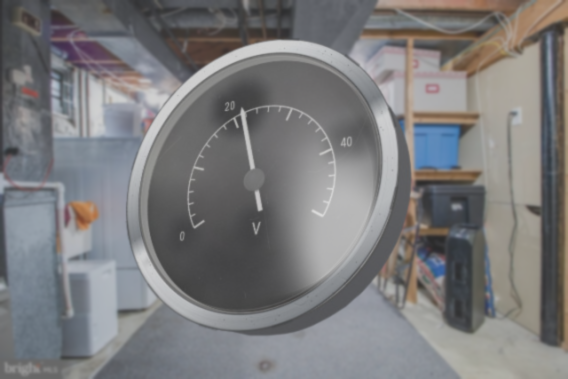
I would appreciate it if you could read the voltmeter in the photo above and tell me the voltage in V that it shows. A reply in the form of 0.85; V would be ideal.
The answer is 22; V
